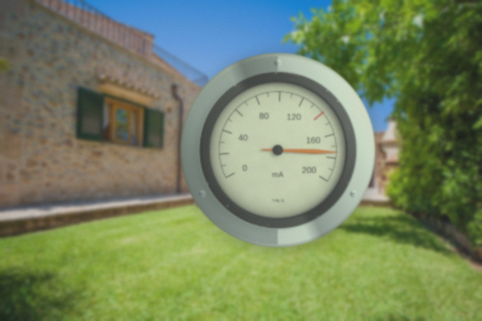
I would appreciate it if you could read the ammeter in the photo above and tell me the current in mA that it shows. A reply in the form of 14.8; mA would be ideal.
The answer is 175; mA
